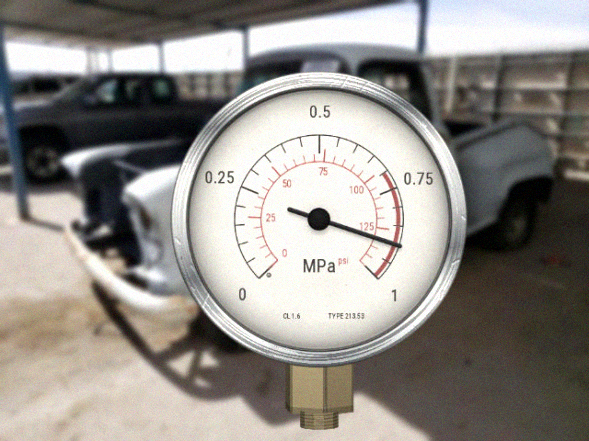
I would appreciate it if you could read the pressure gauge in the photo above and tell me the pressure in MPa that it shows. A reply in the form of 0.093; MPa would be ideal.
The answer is 0.9; MPa
